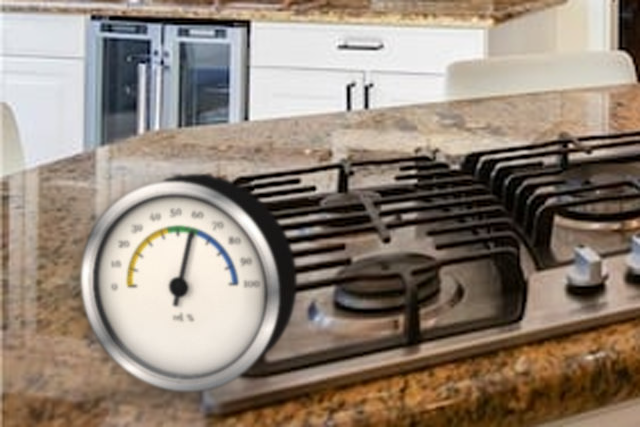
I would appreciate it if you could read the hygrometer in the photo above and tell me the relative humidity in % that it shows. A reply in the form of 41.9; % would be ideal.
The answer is 60; %
